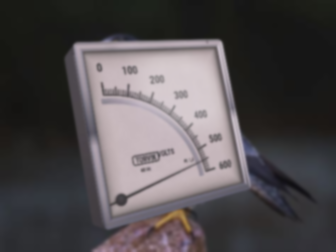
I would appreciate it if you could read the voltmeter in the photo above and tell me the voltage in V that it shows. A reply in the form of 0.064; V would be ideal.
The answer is 550; V
